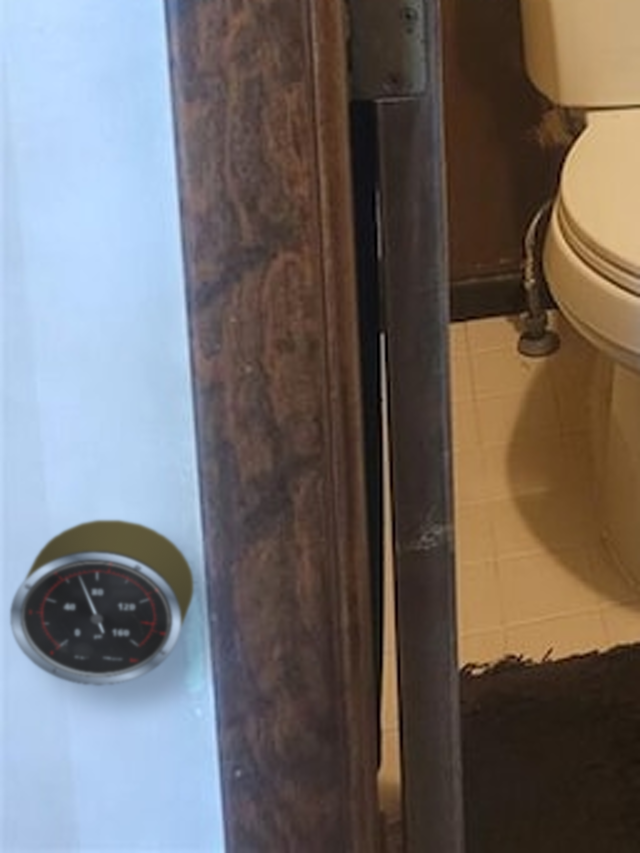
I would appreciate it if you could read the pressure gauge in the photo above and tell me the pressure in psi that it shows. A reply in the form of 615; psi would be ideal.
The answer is 70; psi
